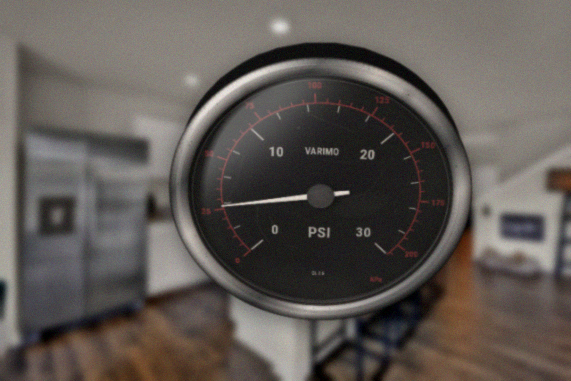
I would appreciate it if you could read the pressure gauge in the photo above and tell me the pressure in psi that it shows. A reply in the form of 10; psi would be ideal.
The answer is 4; psi
